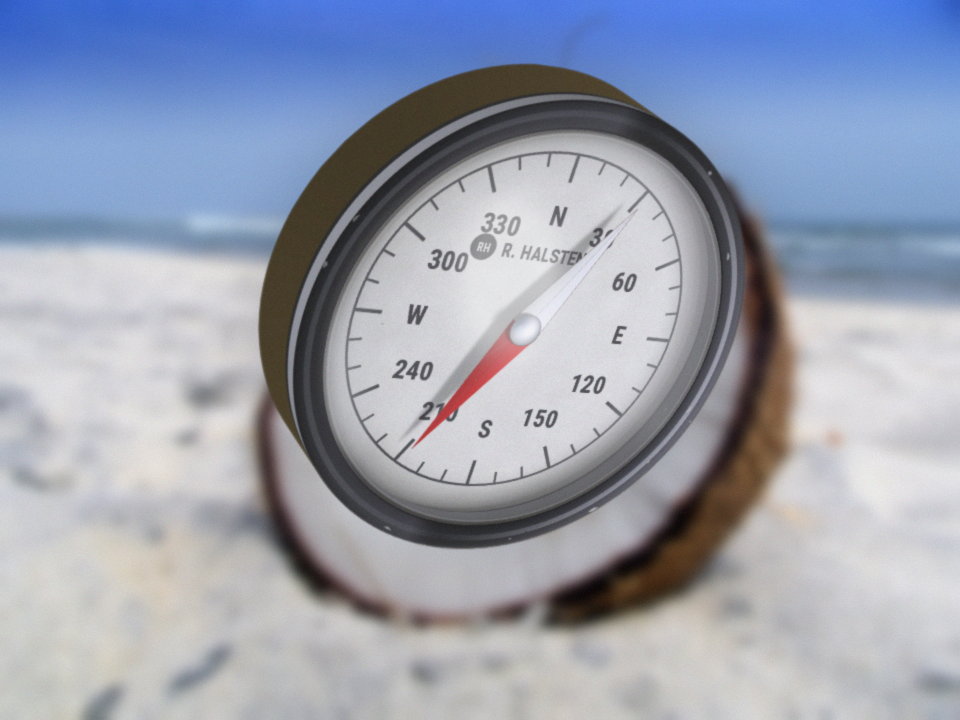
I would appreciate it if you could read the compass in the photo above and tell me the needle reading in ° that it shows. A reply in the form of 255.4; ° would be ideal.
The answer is 210; °
